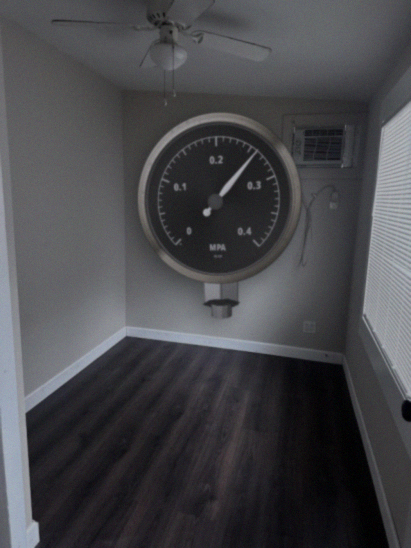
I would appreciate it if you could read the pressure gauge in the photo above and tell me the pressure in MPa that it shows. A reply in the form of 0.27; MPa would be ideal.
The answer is 0.26; MPa
